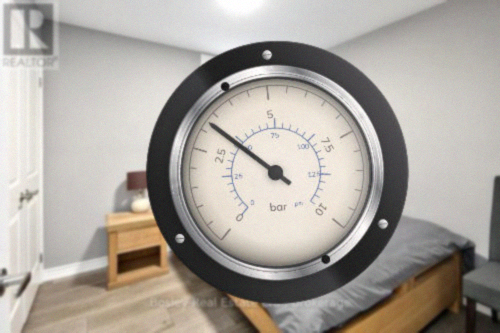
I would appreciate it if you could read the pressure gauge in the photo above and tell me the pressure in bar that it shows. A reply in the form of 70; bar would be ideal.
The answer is 3.25; bar
